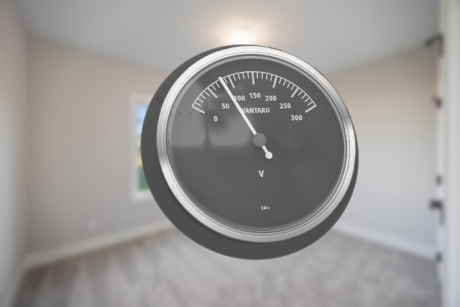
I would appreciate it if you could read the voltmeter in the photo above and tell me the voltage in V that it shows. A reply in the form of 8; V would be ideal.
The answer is 80; V
